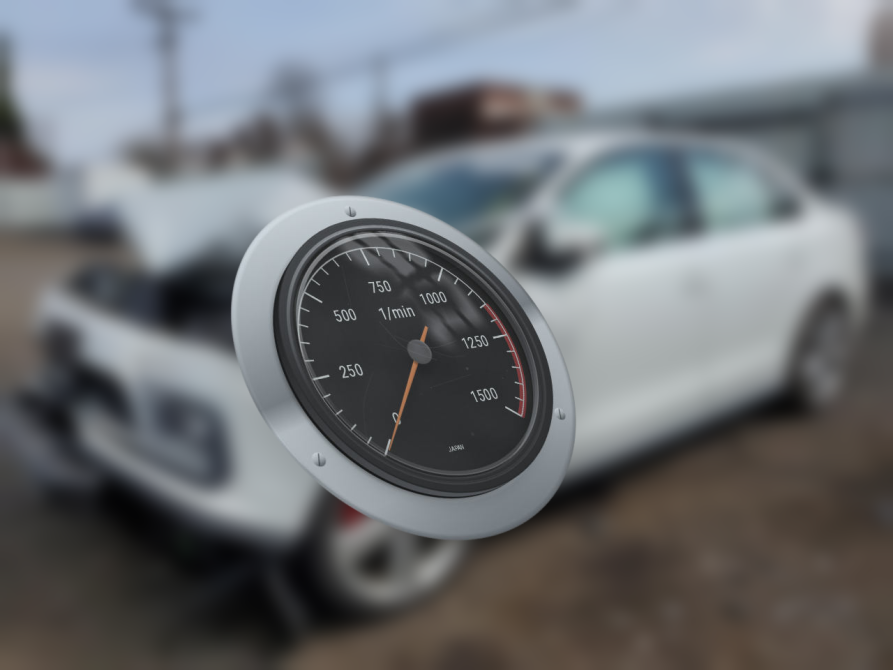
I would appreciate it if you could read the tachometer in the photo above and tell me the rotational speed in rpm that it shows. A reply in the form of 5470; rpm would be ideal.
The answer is 0; rpm
